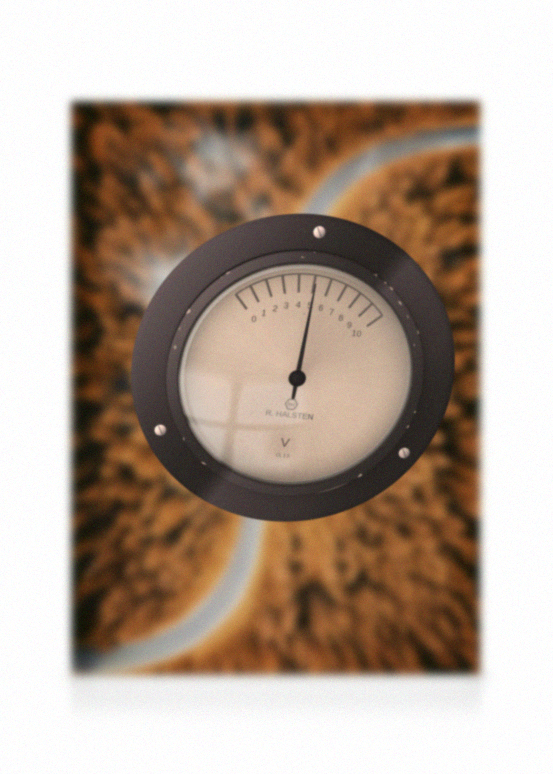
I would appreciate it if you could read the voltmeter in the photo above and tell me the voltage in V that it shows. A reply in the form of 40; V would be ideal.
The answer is 5; V
